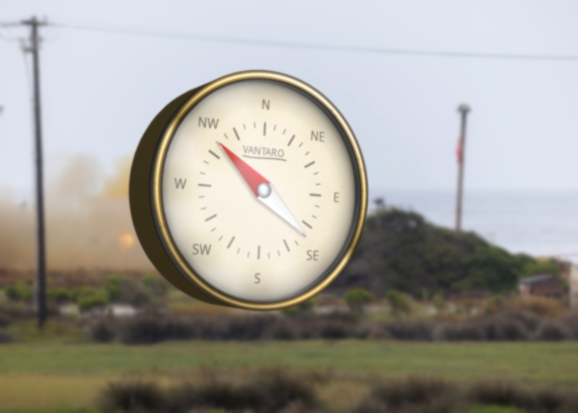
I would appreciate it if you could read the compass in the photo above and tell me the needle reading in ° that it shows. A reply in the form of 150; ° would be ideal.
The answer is 310; °
